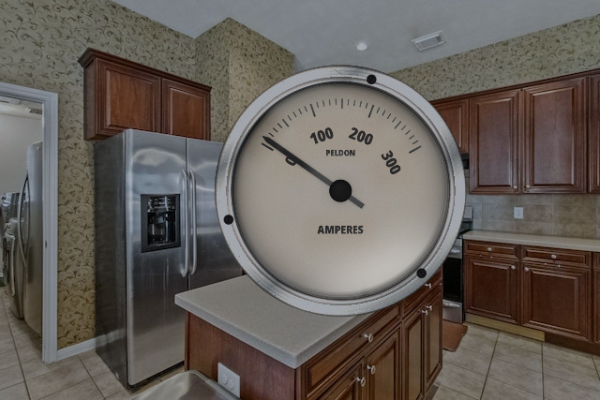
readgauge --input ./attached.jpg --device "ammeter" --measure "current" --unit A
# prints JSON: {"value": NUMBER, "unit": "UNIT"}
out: {"value": 10, "unit": "A"}
